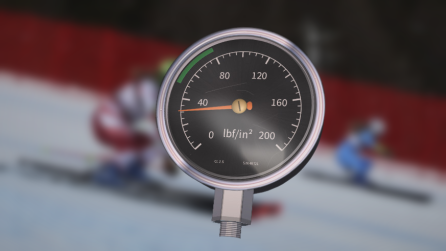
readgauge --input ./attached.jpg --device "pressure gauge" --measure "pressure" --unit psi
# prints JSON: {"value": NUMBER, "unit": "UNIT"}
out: {"value": 30, "unit": "psi"}
